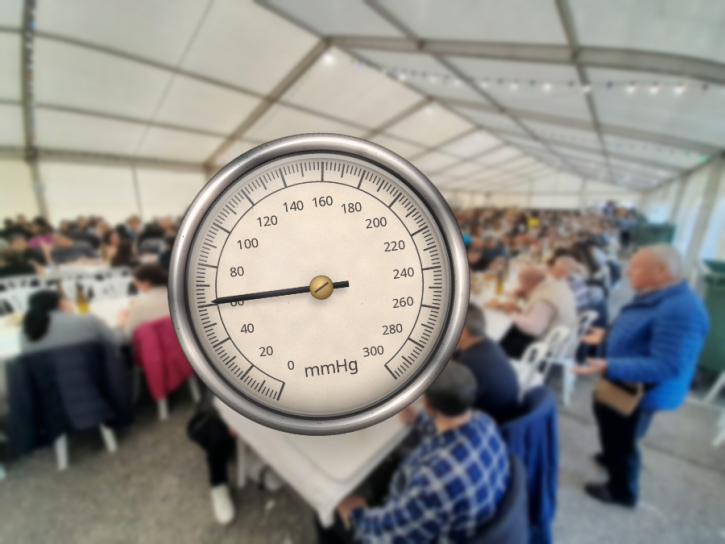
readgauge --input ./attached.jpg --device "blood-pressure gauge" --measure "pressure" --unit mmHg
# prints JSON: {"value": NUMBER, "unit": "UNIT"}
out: {"value": 62, "unit": "mmHg"}
